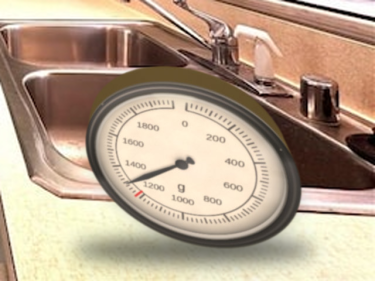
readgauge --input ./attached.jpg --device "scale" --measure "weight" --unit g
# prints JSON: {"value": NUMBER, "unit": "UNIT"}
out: {"value": 1300, "unit": "g"}
